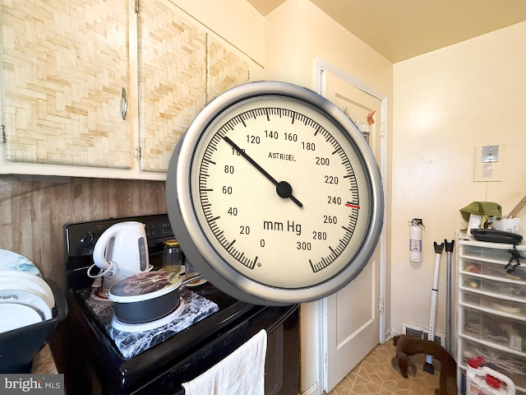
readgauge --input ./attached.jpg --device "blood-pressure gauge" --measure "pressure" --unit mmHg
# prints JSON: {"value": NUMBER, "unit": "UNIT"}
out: {"value": 100, "unit": "mmHg"}
